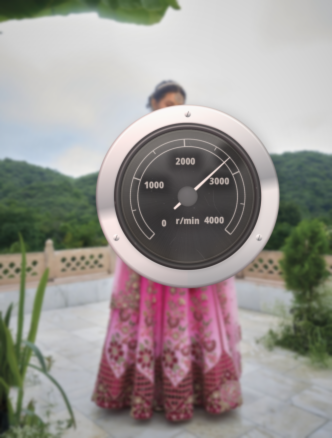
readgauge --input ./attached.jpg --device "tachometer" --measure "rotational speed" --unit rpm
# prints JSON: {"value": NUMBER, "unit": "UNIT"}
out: {"value": 2750, "unit": "rpm"}
